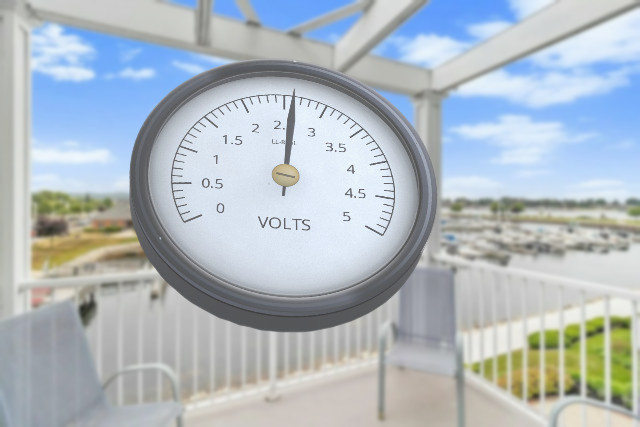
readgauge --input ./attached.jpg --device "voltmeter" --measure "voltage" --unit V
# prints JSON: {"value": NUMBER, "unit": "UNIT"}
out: {"value": 2.6, "unit": "V"}
